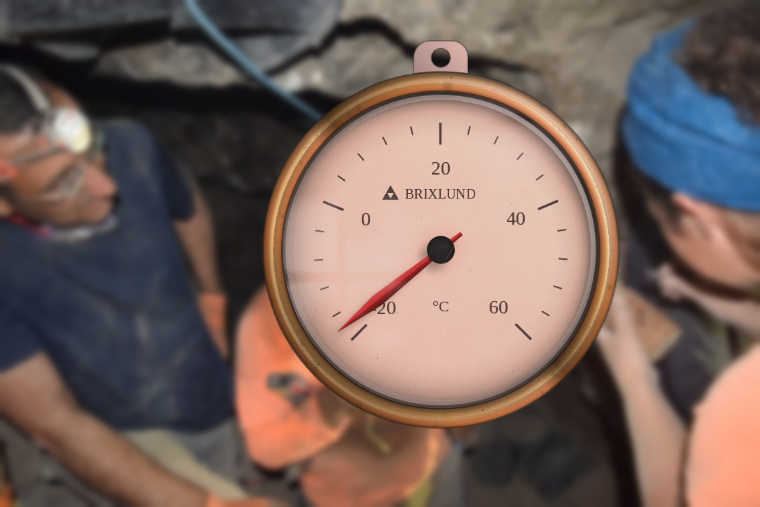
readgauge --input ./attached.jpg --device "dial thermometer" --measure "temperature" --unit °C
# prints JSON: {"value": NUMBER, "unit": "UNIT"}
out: {"value": -18, "unit": "°C"}
